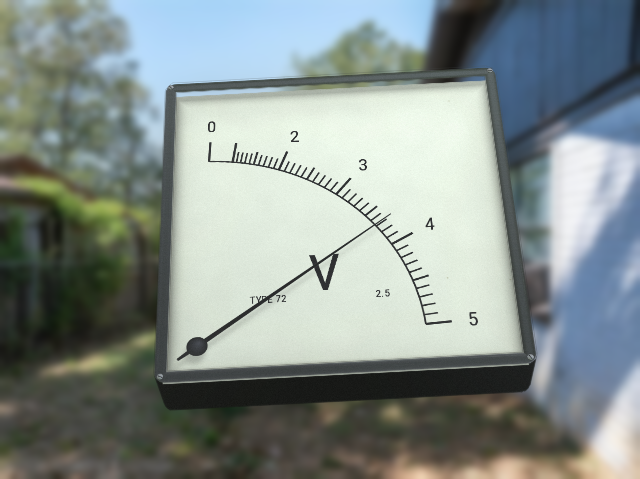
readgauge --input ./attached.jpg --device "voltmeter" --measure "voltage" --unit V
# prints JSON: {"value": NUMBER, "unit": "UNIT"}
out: {"value": 3.7, "unit": "V"}
